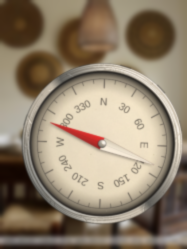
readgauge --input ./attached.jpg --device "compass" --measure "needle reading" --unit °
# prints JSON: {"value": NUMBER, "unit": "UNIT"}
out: {"value": 290, "unit": "°"}
